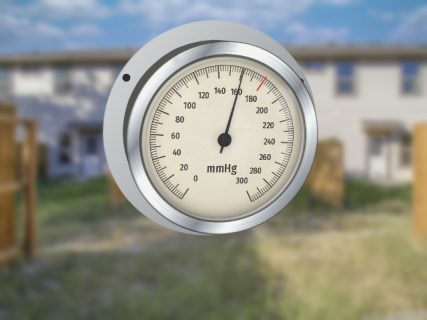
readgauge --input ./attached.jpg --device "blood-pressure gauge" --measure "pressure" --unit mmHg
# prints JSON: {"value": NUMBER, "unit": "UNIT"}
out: {"value": 160, "unit": "mmHg"}
